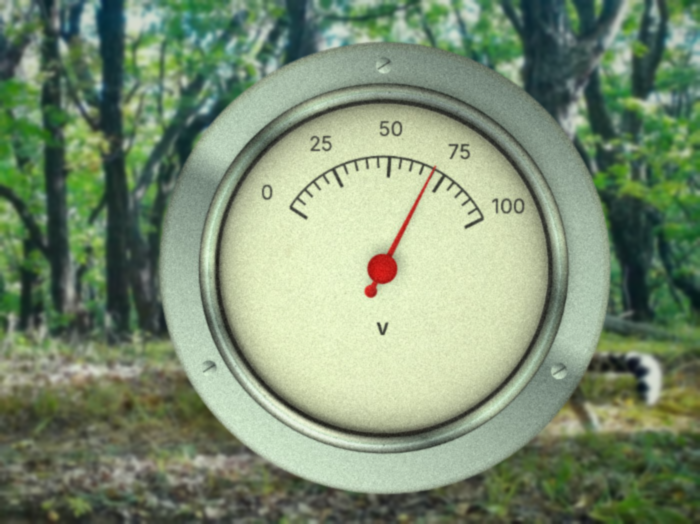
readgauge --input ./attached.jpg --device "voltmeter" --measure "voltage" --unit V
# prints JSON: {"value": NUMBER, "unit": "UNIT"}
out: {"value": 70, "unit": "V"}
